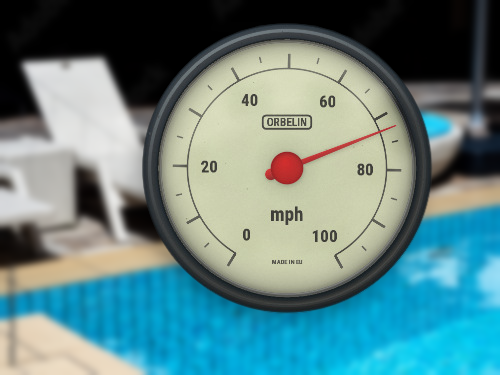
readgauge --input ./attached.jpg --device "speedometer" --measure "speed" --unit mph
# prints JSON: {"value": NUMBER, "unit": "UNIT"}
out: {"value": 72.5, "unit": "mph"}
